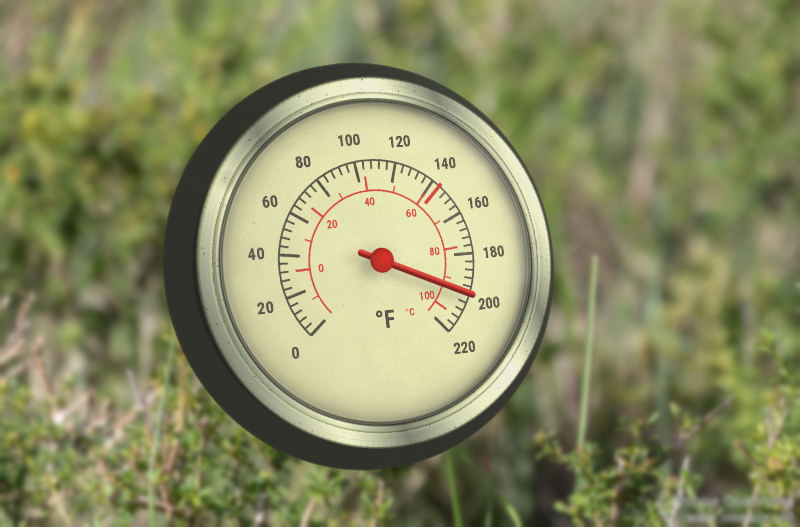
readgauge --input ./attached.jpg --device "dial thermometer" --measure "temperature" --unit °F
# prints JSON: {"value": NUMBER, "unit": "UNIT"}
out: {"value": 200, "unit": "°F"}
